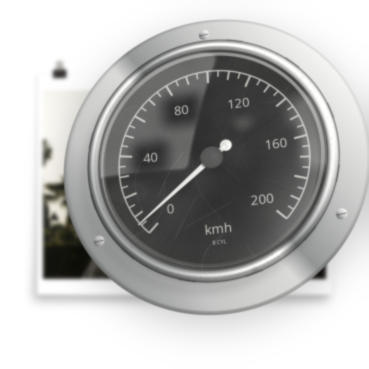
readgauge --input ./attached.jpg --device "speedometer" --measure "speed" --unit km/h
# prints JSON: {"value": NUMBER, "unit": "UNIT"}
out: {"value": 5, "unit": "km/h"}
